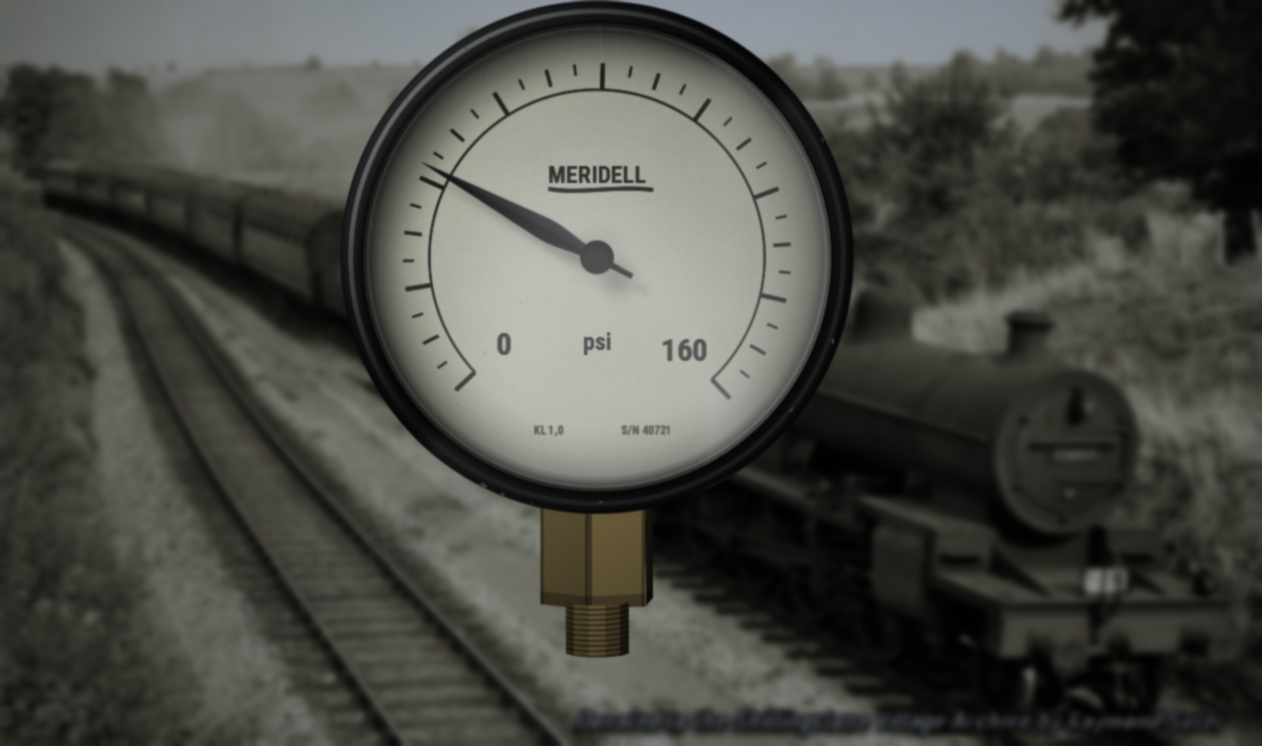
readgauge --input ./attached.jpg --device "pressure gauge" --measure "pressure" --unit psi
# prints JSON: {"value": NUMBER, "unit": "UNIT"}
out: {"value": 42.5, "unit": "psi"}
